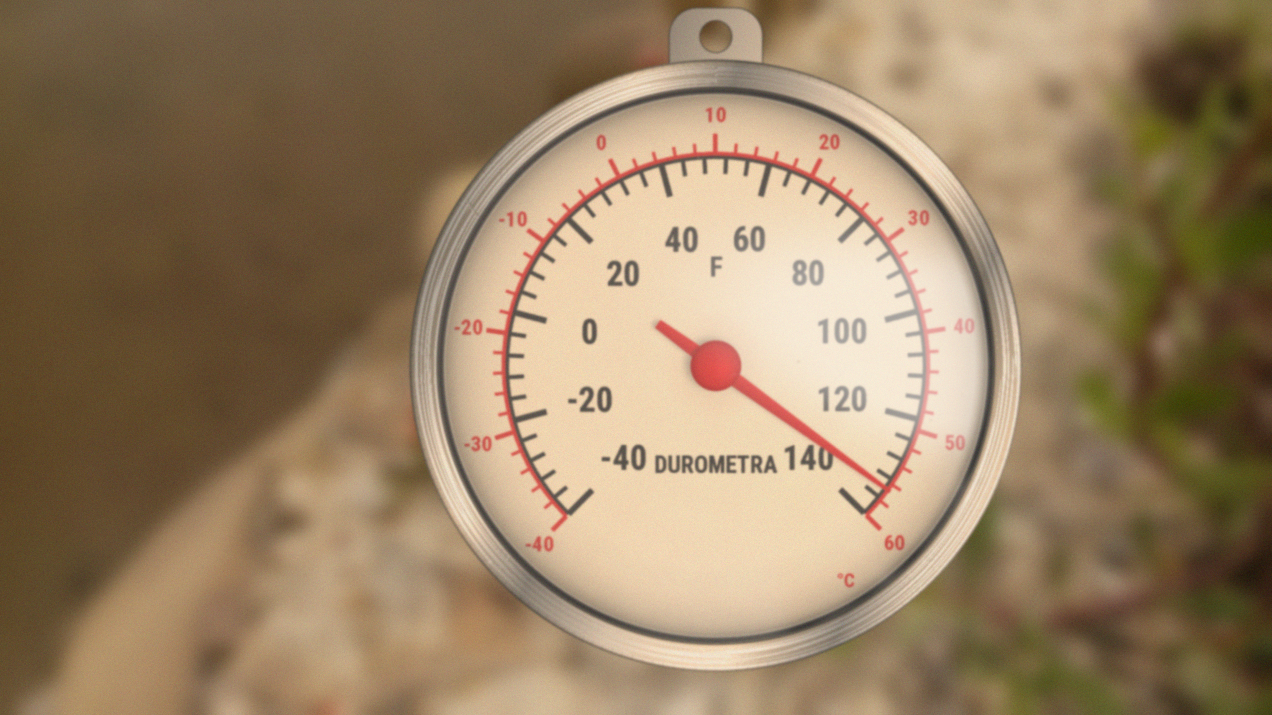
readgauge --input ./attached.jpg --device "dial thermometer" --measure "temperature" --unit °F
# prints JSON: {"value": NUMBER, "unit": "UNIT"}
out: {"value": 134, "unit": "°F"}
